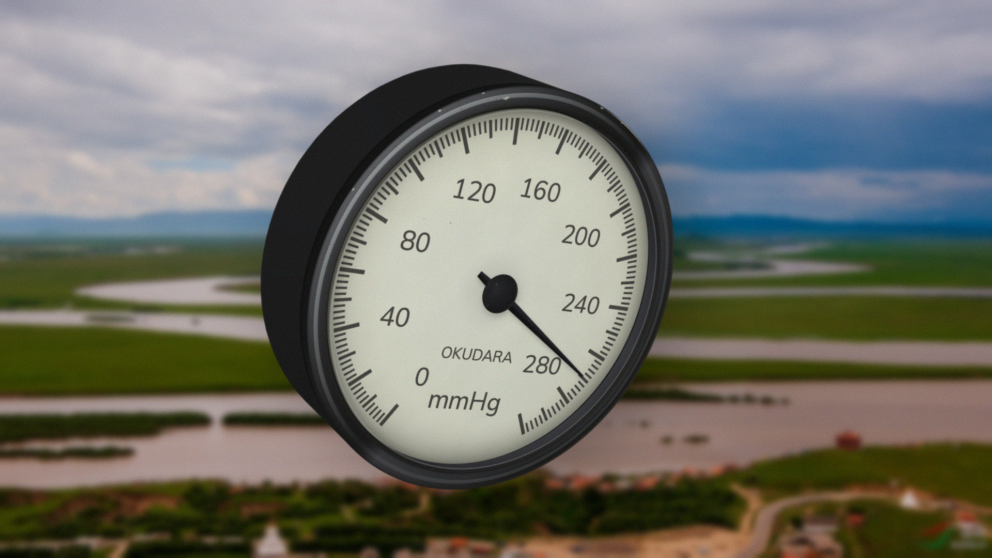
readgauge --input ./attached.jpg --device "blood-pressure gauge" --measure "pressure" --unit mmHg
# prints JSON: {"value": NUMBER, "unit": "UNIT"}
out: {"value": 270, "unit": "mmHg"}
